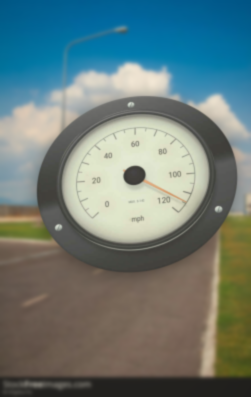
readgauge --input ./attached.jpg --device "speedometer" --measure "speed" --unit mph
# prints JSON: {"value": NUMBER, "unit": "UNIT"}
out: {"value": 115, "unit": "mph"}
